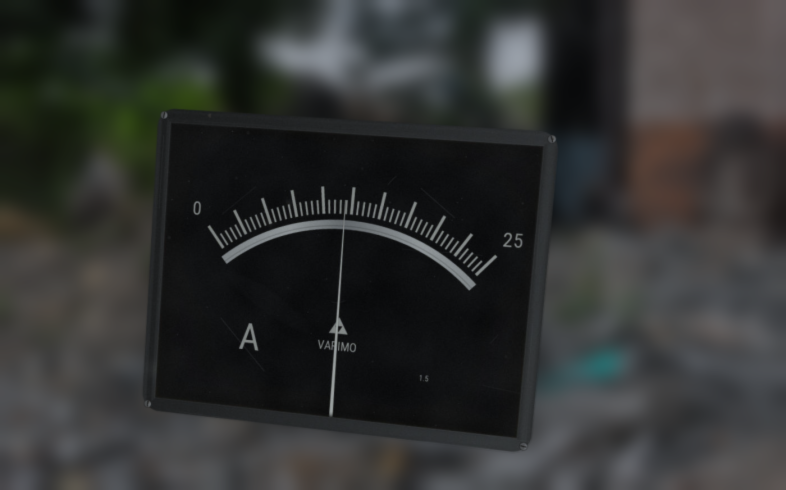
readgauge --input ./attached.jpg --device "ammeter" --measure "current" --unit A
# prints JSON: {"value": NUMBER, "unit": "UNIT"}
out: {"value": 12, "unit": "A"}
